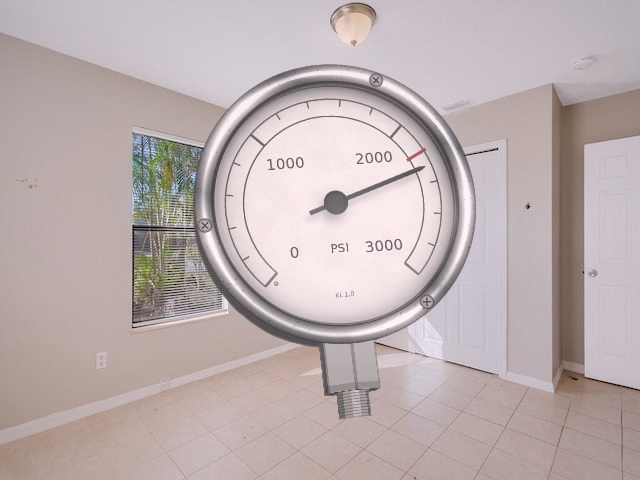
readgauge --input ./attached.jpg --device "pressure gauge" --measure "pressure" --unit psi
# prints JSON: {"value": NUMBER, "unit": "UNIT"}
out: {"value": 2300, "unit": "psi"}
